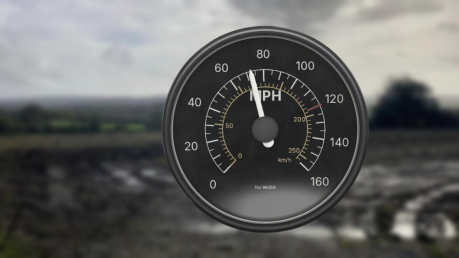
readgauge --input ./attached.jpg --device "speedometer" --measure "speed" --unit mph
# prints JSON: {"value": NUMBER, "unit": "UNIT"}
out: {"value": 72.5, "unit": "mph"}
